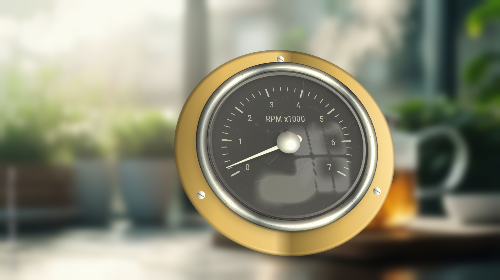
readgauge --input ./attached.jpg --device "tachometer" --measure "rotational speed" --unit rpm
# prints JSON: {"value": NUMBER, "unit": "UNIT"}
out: {"value": 200, "unit": "rpm"}
